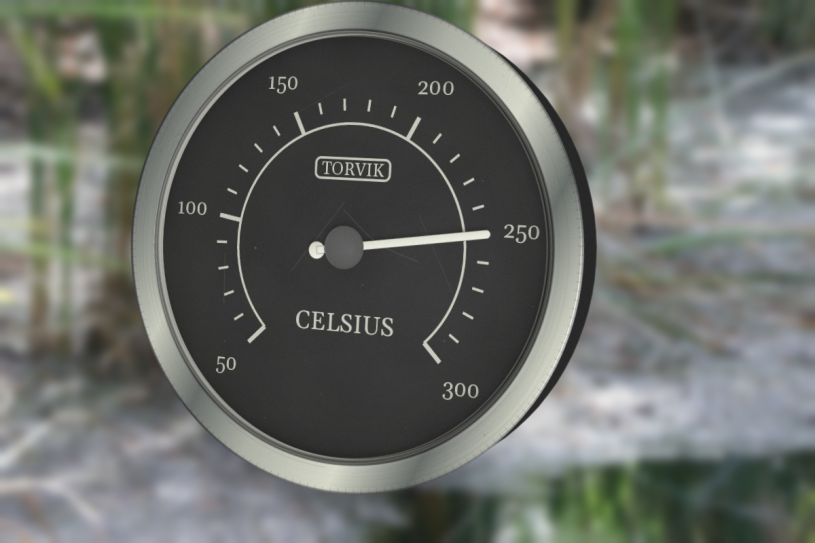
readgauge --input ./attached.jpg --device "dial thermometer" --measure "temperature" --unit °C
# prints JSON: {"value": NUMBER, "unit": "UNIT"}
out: {"value": 250, "unit": "°C"}
